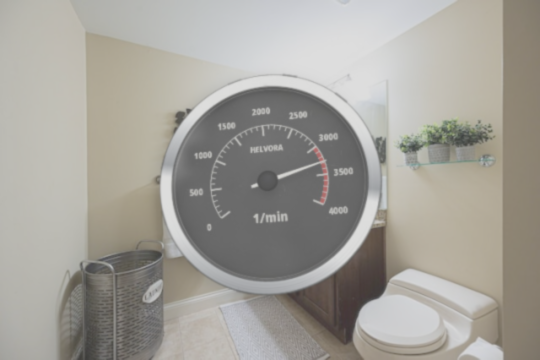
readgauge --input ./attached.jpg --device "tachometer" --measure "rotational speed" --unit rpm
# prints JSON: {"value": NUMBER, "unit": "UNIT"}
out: {"value": 3300, "unit": "rpm"}
